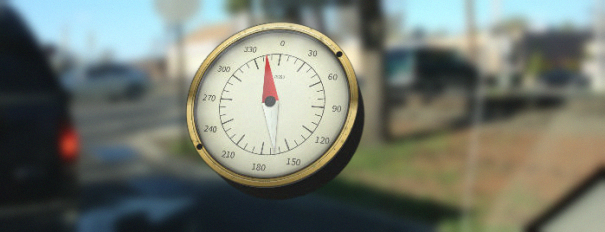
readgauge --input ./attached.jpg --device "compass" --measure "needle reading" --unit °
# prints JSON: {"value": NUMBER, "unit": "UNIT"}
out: {"value": 345, "unit": "°"}
